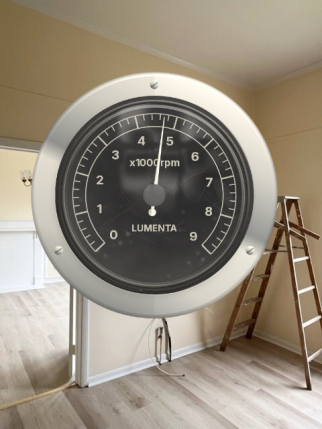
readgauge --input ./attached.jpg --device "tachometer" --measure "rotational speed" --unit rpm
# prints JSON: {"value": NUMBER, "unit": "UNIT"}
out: {"value": 4700, "unit": "rpm"}
